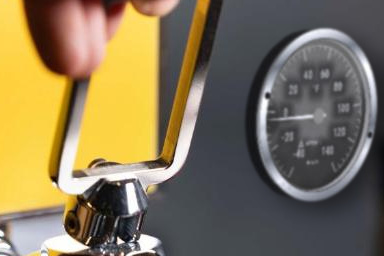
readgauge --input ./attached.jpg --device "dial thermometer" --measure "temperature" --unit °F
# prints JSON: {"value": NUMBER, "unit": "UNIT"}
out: {"value": -4, "unit": "°F"}
